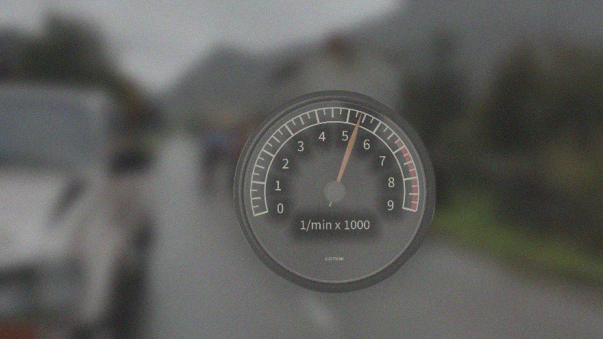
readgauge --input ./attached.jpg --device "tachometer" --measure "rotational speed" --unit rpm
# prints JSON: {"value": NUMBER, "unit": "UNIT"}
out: {"value": 5375, "unit": "rpm"}
